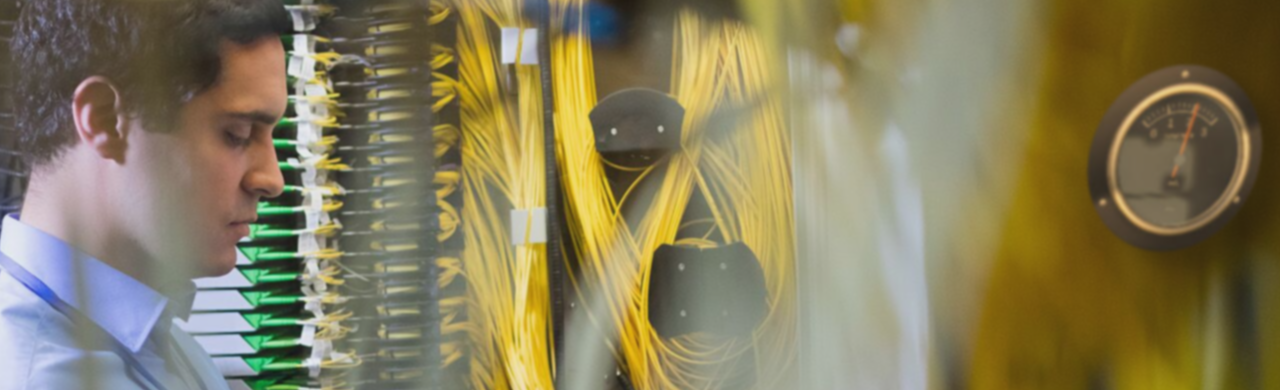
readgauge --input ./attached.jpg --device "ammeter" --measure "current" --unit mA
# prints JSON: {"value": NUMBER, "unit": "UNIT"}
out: {"value": 2, "unit": "mA"}
